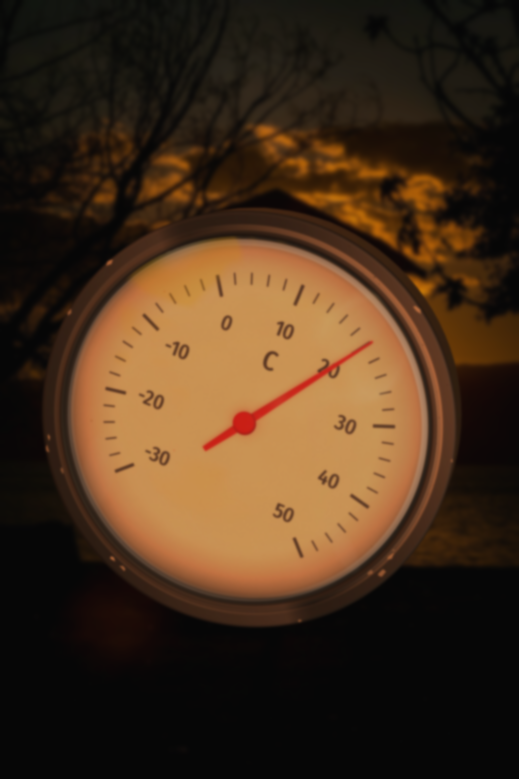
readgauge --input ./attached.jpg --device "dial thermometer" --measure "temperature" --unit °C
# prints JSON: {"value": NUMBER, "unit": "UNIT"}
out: {"value": 20, "unit": "°C"}
